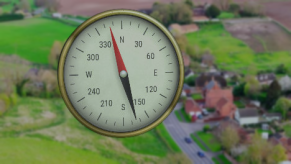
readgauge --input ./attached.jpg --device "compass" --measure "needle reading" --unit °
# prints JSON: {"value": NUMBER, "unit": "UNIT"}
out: {"value": 345, "unit": "°"}
